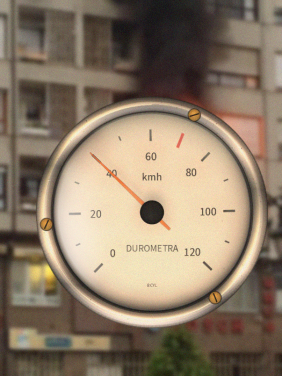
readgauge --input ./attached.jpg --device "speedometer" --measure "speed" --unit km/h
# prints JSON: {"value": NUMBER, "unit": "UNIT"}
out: {"value": 40, "unit": "km/h"}
